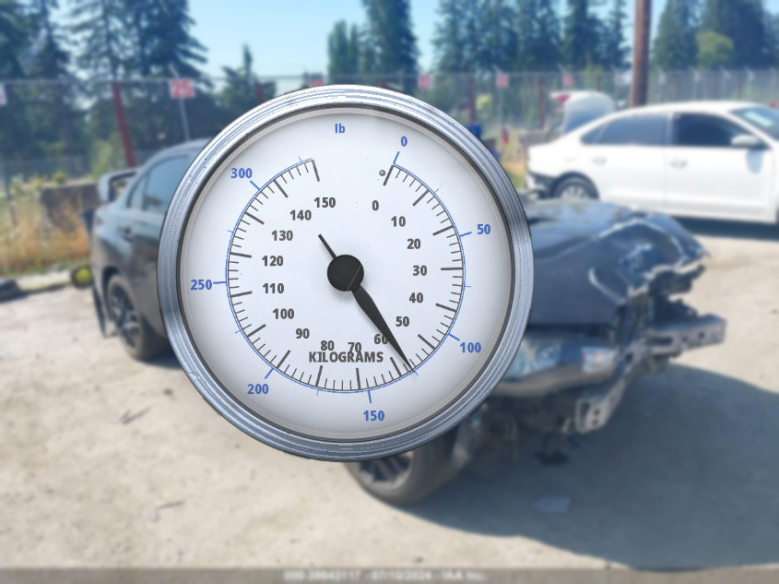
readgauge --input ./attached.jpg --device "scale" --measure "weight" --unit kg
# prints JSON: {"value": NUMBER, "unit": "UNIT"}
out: {"value": 57, "unit": "kg"}
